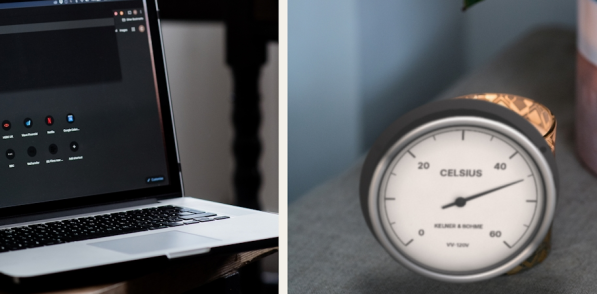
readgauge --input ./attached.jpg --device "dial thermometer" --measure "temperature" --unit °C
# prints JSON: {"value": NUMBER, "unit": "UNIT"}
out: {"value": 45, "unit": "°C"}
